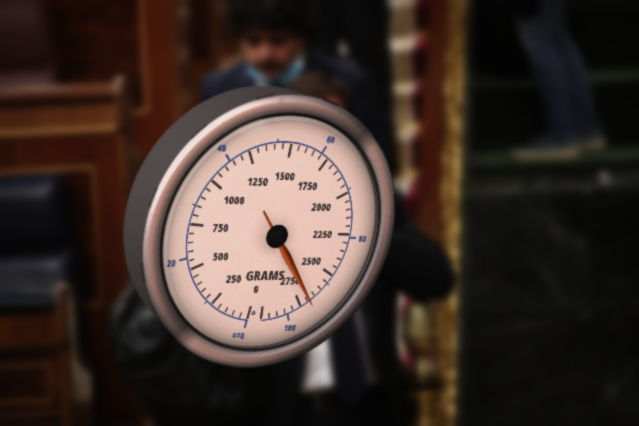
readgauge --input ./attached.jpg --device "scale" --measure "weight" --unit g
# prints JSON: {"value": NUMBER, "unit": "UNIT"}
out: {"value": 2700, "unit": "g"}
